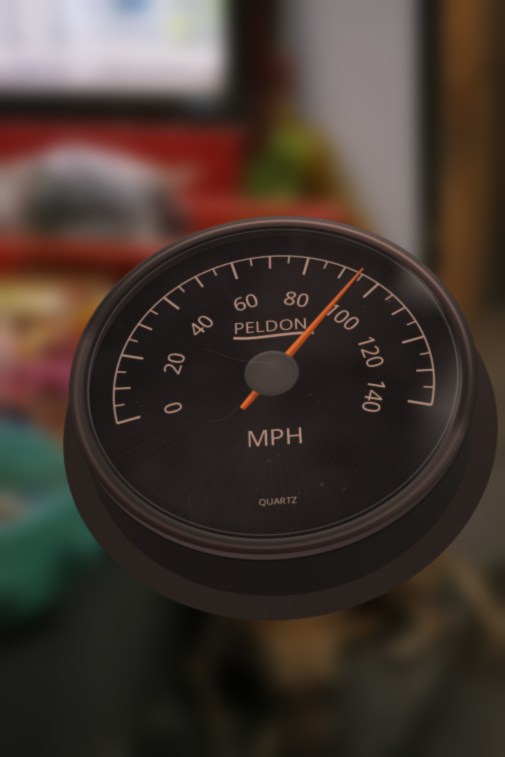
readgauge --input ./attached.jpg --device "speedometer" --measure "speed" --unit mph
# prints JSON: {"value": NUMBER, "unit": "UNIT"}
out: {"value": 95, "unit": "mph"}
